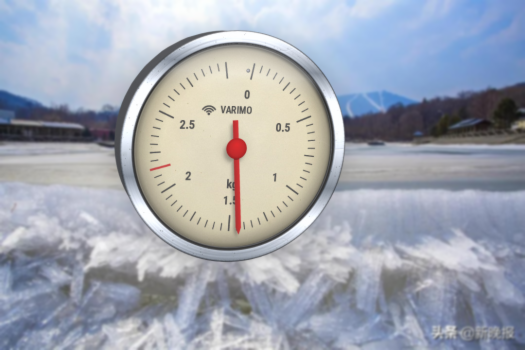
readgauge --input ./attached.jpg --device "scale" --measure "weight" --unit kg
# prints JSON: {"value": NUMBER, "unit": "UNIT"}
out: {"value": 1.45, "unit": "kg"}
